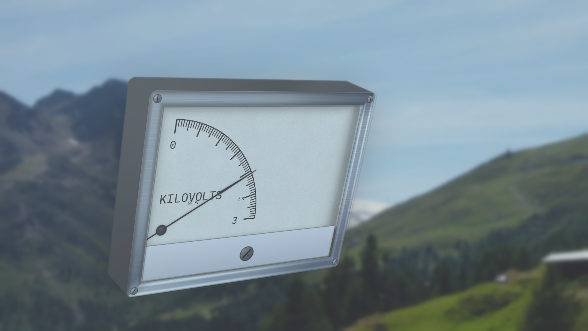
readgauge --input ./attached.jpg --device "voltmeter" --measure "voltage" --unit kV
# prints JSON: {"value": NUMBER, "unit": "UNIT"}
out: {"value": 2, "unit": "kV"}
